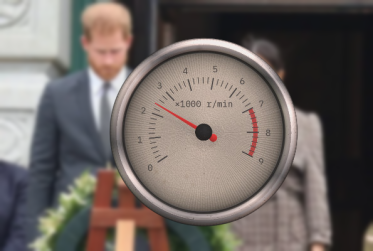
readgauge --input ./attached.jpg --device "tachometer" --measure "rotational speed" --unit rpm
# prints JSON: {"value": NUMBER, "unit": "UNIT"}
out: {"value": 2400, "unit": "rpm"}
